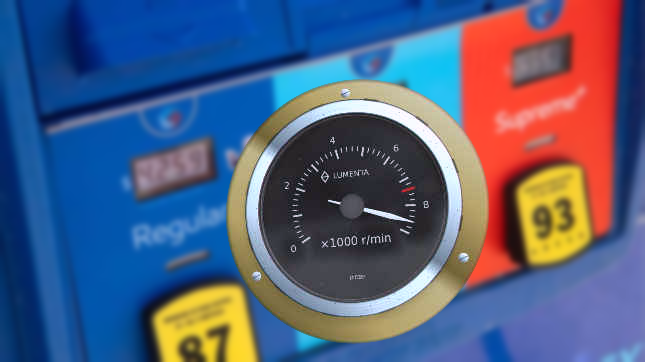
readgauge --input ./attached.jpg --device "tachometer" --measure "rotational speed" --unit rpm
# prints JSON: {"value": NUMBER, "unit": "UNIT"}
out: {"value": 8600, "unit": "rpm"}
